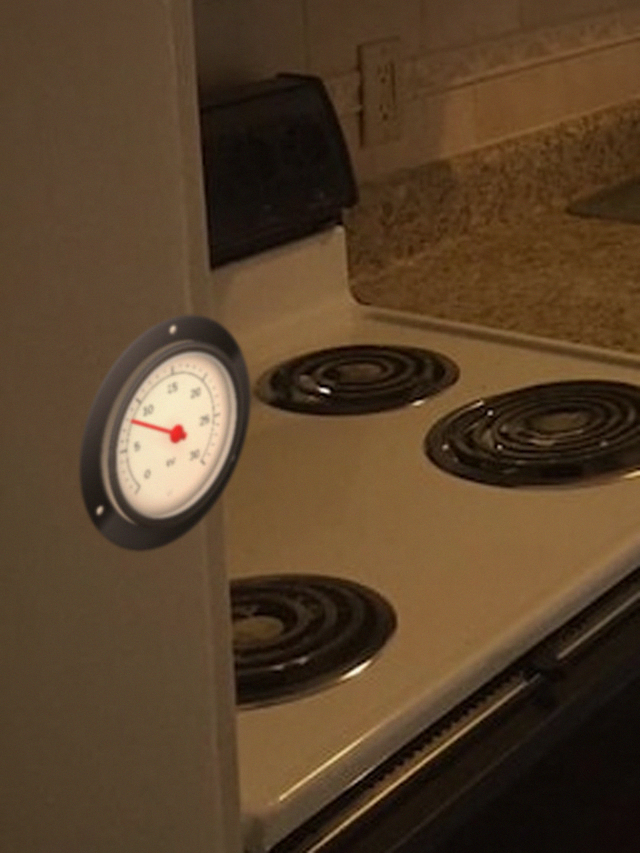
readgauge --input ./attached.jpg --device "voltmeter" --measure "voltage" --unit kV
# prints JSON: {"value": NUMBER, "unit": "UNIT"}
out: {"value": 8, "unit": "kV"}
